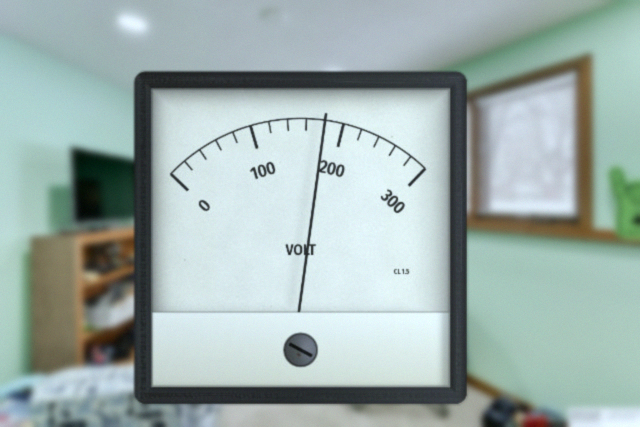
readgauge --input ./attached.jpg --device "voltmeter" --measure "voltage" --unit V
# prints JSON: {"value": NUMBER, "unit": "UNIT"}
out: {"value": 180, "unit": "V"}
